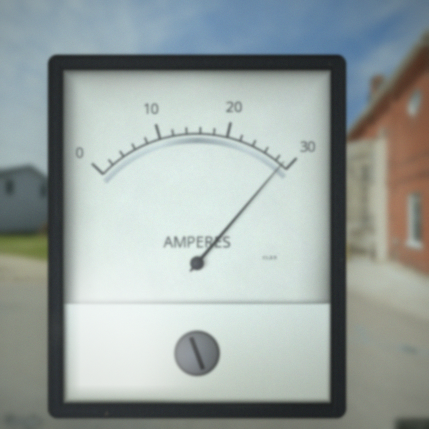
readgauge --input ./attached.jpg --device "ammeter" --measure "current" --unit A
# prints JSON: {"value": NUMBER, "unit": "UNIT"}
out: {"value": 29, "unit": "A"}
